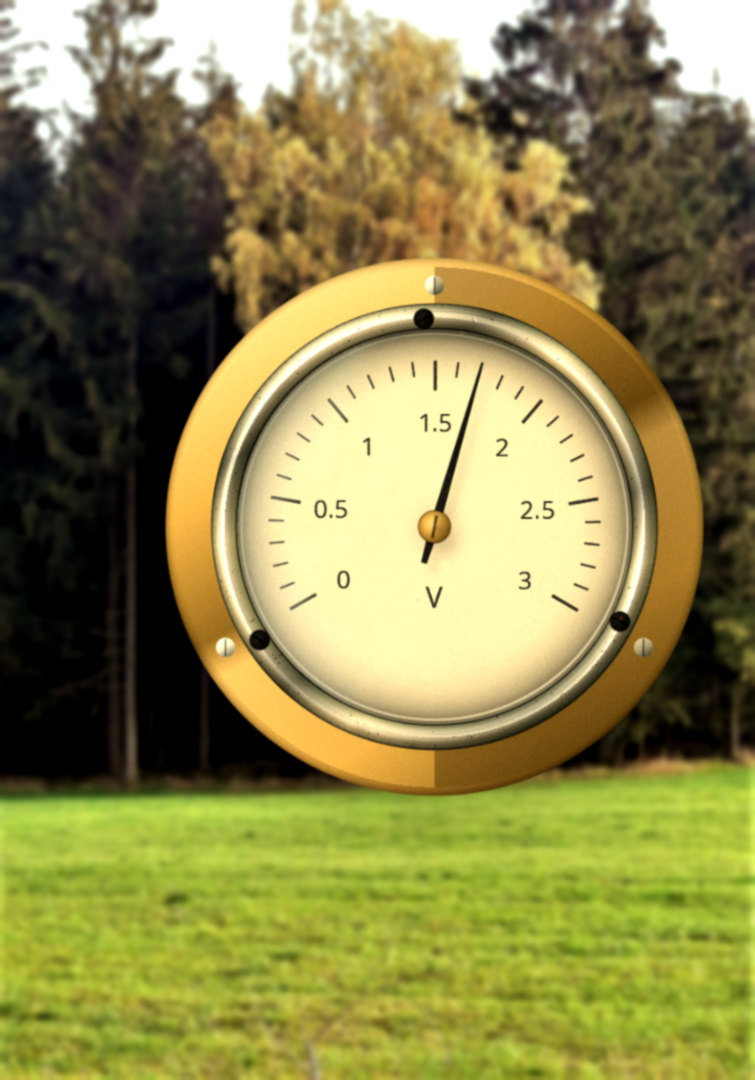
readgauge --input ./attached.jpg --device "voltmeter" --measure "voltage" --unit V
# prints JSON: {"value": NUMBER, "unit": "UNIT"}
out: {"value": 1.7, "unit": "V"}
